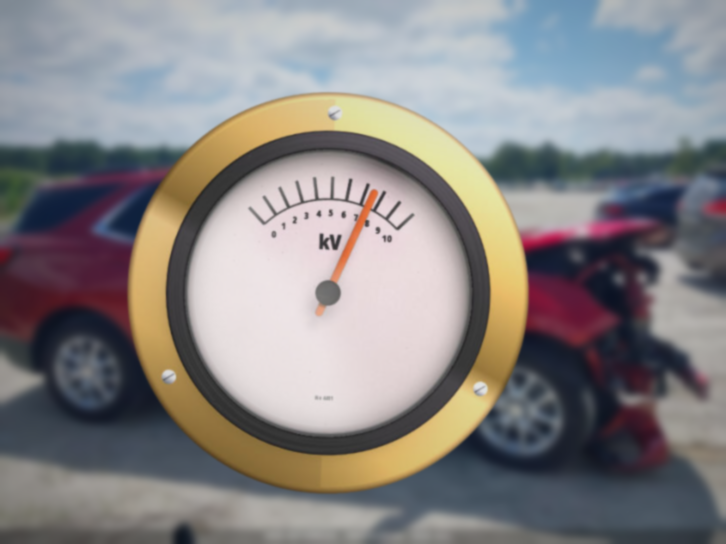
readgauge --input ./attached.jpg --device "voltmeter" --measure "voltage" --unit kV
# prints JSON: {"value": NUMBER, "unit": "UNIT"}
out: {"value": 7.5, "unit": "kV"}
